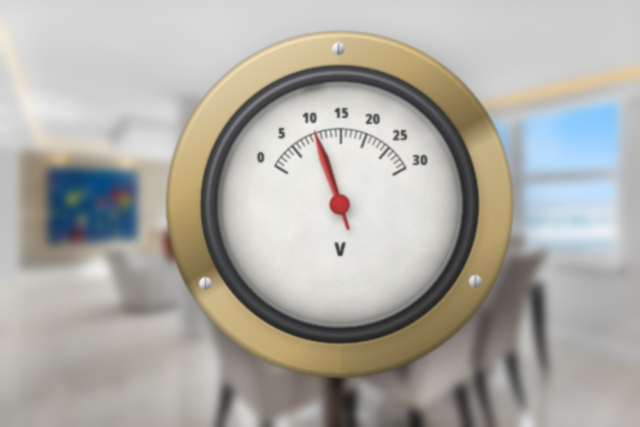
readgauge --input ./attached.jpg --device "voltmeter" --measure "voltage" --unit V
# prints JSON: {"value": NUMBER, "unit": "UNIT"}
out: {"value": 10, "unit": "V"}
